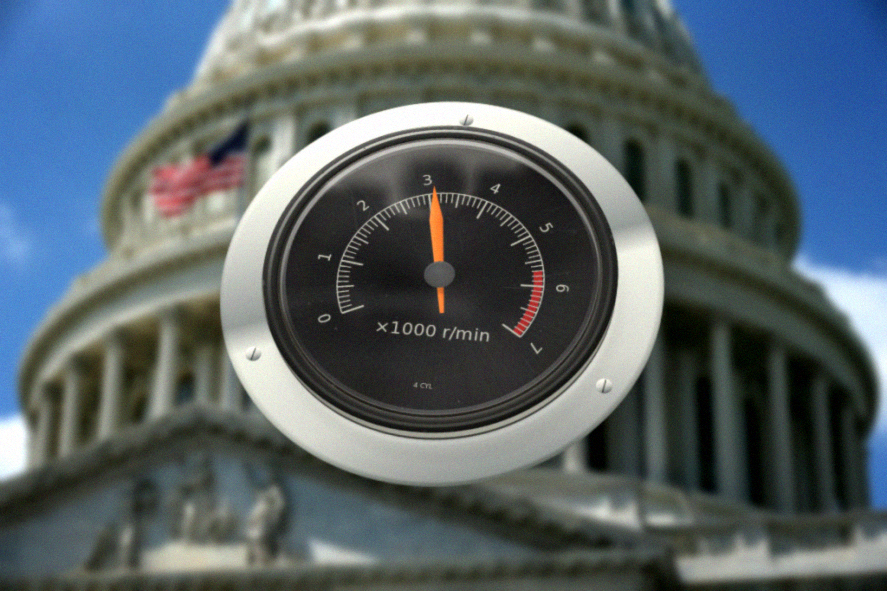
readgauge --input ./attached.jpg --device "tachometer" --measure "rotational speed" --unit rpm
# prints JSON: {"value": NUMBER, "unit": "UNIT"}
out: {"value": 3100, "unit": "rpm"}
